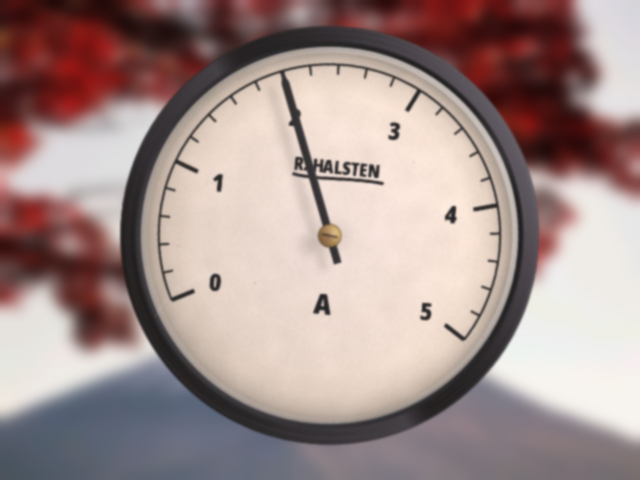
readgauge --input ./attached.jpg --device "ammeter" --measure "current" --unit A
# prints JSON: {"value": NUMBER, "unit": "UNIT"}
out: {"value": 2, "unit": "A"}
